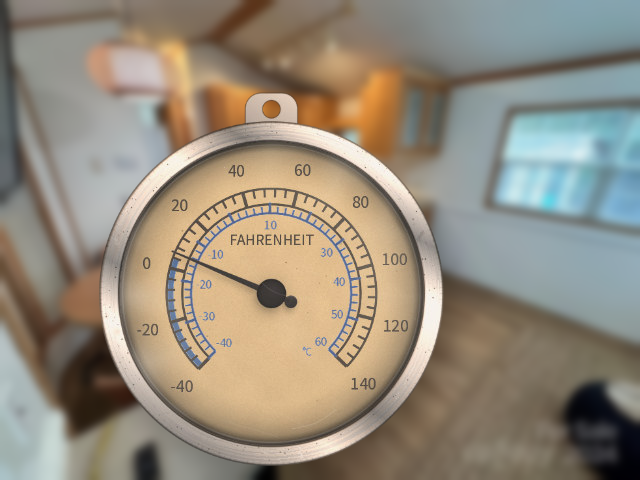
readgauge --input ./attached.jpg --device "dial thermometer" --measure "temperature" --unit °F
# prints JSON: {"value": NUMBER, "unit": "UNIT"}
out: {"value": 6, "unit": "°F"}
